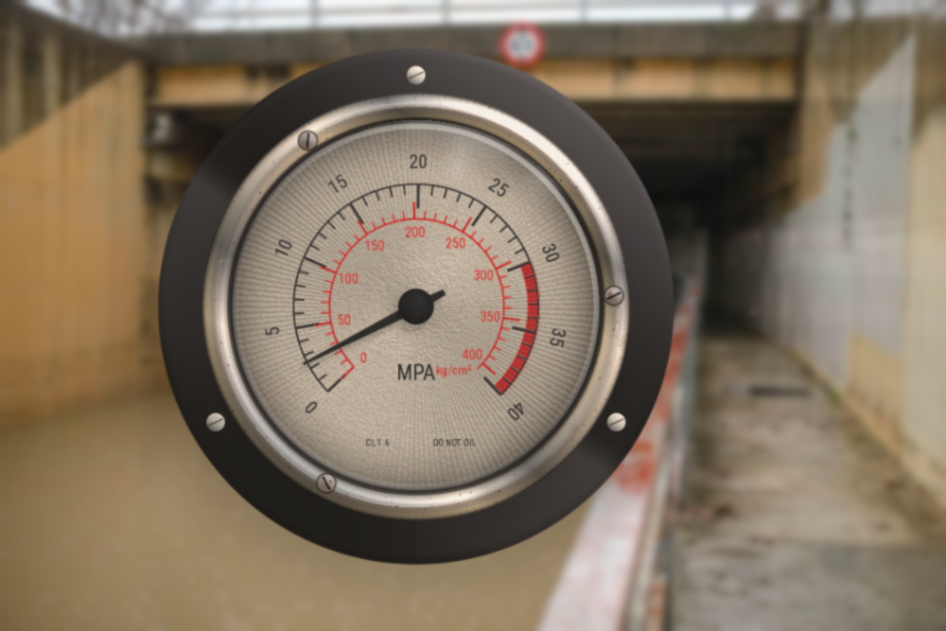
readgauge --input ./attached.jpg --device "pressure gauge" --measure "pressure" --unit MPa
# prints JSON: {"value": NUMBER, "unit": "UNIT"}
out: {"value": 2.5, "unit": "MPa"}
